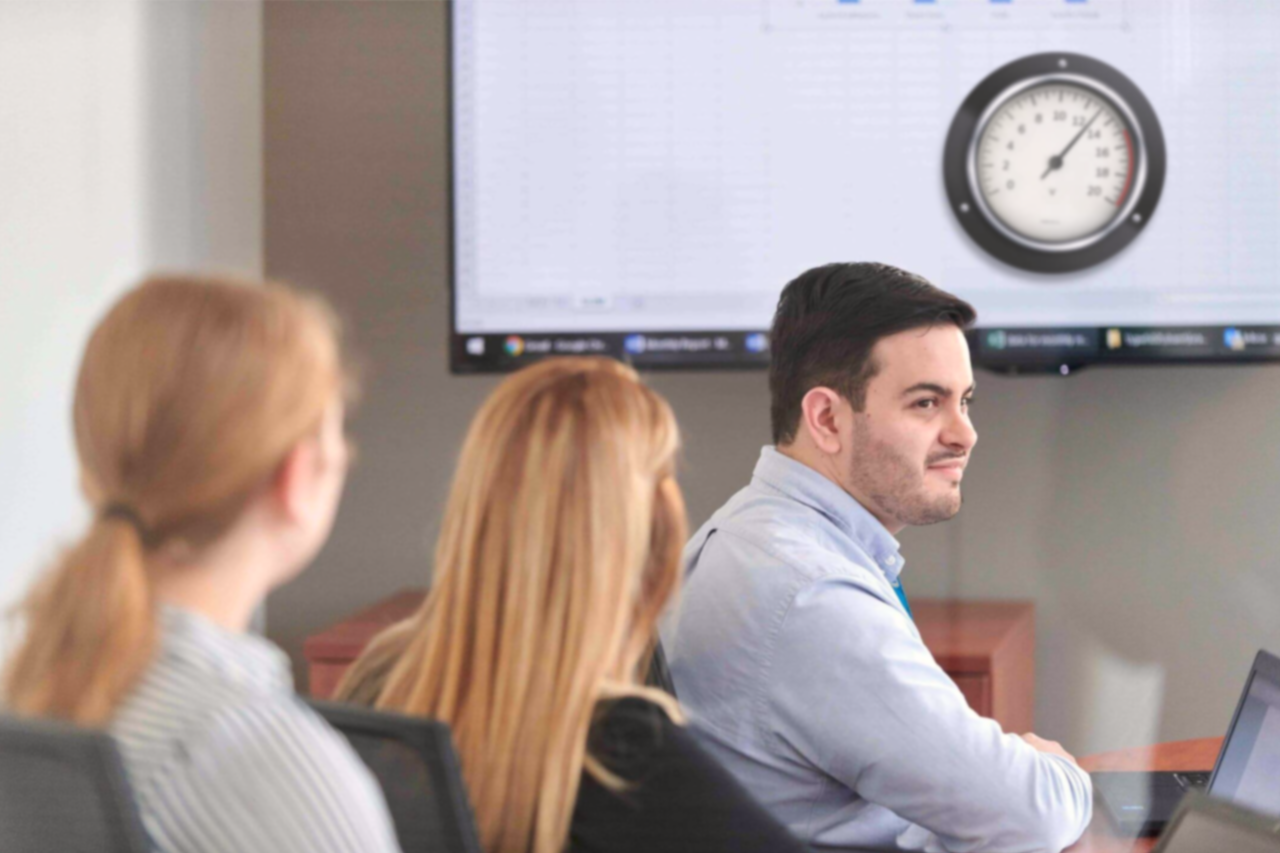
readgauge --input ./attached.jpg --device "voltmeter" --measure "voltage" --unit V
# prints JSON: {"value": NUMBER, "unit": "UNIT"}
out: {"value": 13, "unit": "V"}
